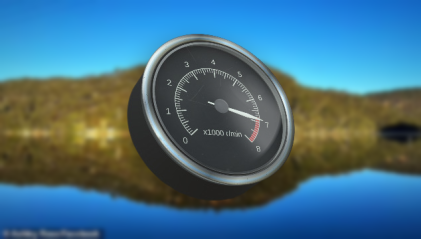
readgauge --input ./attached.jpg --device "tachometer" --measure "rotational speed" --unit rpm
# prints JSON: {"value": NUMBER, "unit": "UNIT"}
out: {"value": 7000, "unit": "rpm"}
